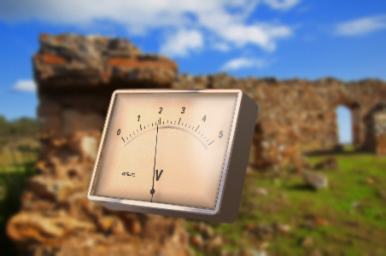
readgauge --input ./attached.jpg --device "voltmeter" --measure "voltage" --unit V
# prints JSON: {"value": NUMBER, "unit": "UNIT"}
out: {"value": 2, "unit": "V"}
